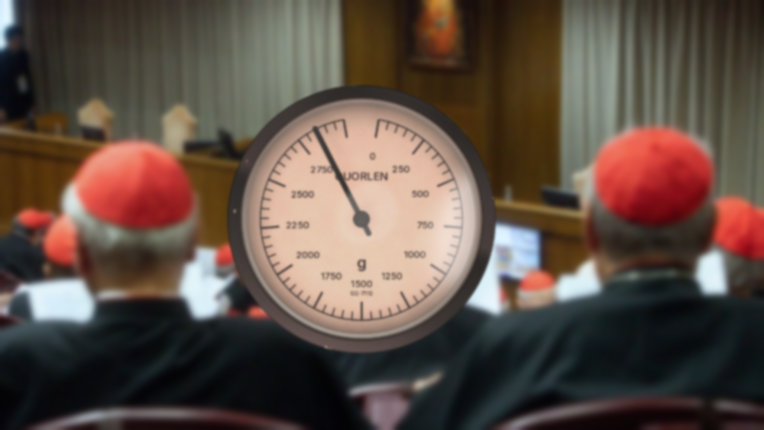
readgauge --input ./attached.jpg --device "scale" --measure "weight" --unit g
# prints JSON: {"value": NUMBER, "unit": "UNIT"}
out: {"value": 2850, "unit": "g"}
